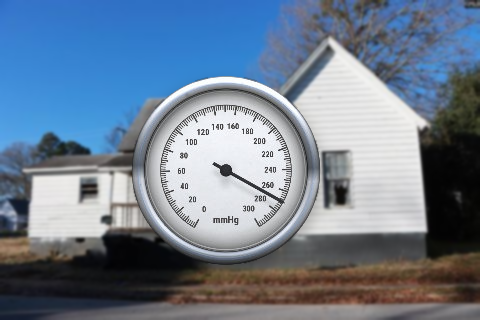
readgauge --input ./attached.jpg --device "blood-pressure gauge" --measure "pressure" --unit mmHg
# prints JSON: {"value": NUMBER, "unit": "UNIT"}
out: {"value": 270, "unit": "mmHg"}
